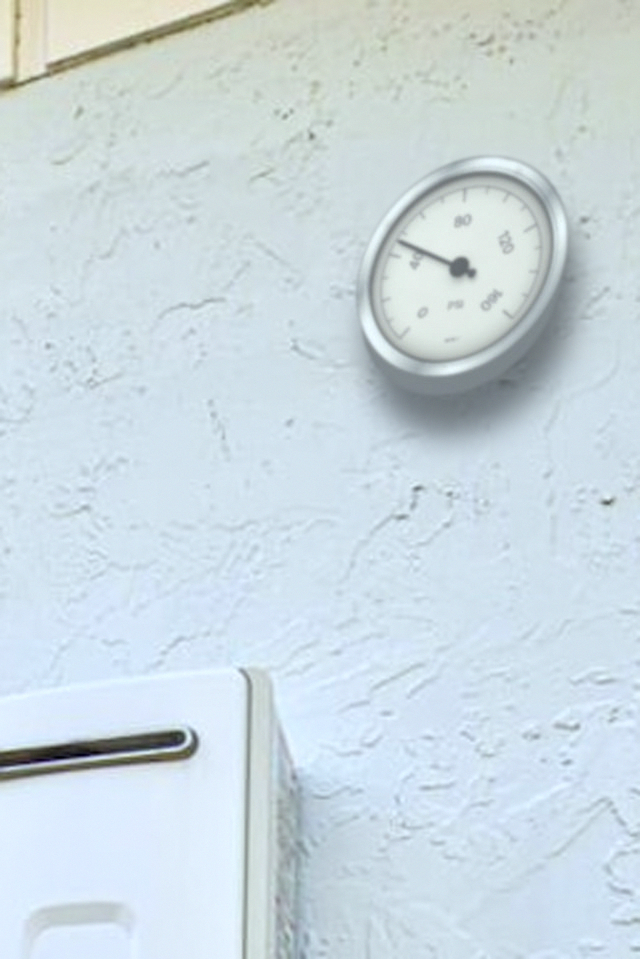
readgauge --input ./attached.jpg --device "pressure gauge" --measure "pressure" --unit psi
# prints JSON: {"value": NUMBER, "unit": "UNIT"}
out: {"value": 45, "unit": "psi"}
